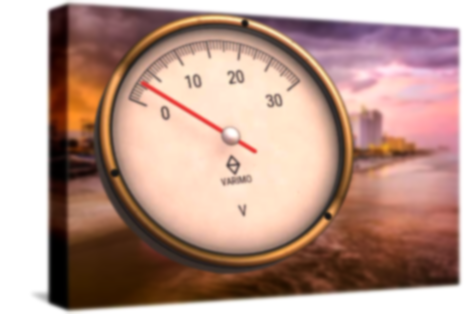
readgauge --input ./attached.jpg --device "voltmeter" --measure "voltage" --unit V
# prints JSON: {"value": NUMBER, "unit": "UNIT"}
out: {"value": 2.5, "unit": "V"}
